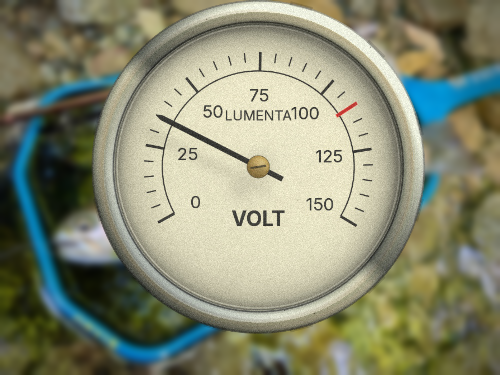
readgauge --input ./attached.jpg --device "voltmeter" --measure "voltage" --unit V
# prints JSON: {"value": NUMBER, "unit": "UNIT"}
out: {"value": 35, "unit": "V"}
